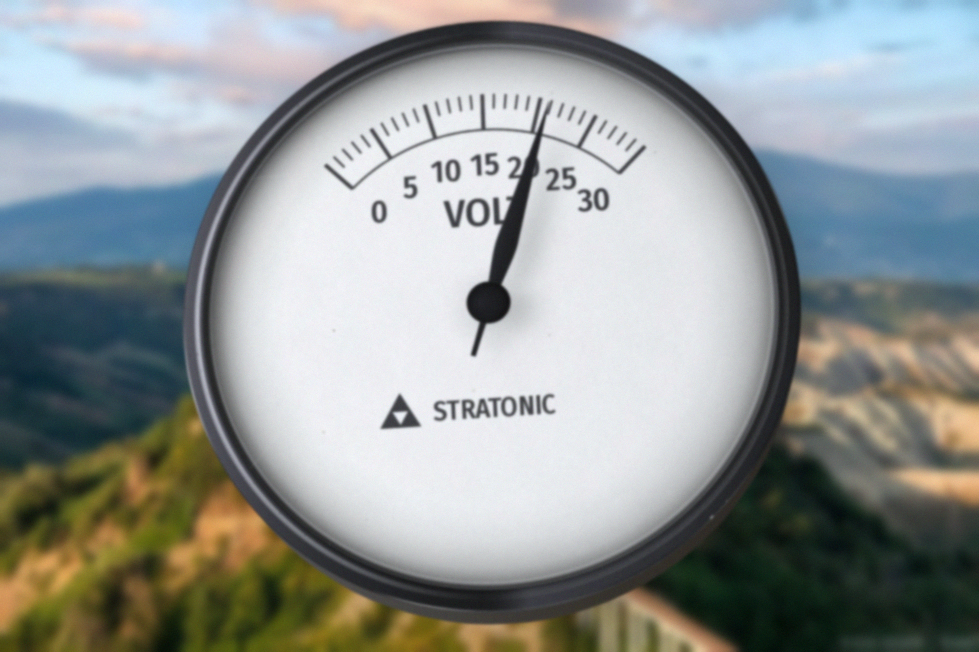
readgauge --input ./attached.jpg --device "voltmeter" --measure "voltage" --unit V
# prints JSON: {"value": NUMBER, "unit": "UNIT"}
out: {"value": 21, "unit": "V"}
